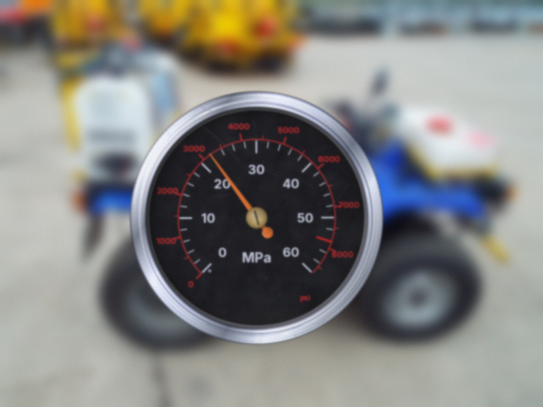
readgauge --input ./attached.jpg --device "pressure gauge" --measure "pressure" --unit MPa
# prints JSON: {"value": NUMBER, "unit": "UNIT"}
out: {"value": 22, "unit": "MPa"}
